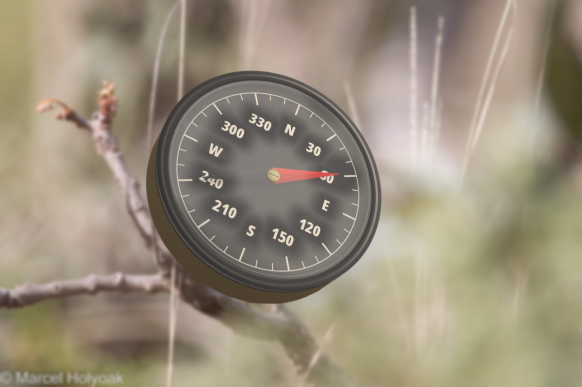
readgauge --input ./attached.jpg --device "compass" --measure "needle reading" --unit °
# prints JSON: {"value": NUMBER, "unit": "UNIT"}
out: {"value": 60, "unit": "°"}
